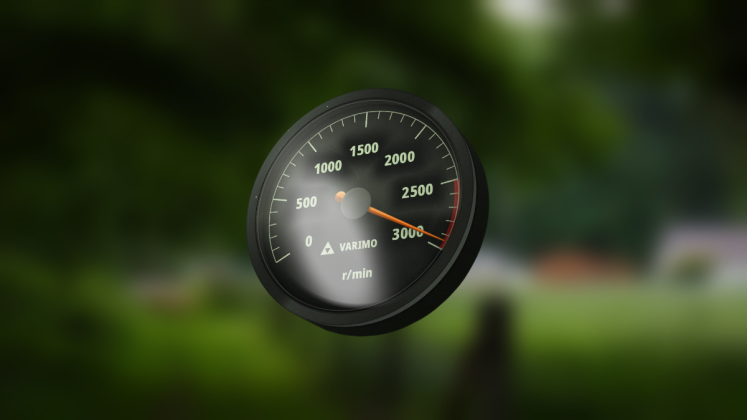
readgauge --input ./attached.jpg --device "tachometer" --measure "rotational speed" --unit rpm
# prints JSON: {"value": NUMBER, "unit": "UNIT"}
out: {"value": 2950, "unit": "rpm"}
